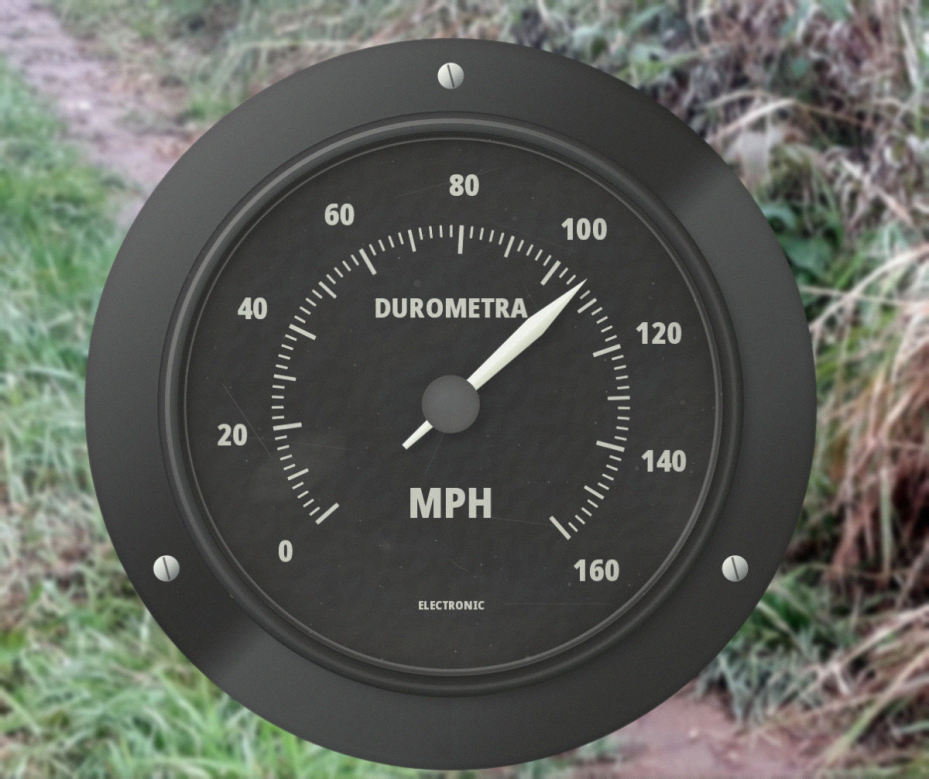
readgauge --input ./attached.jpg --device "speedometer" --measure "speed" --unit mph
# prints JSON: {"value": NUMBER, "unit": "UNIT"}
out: {"value": 106, "unit": "mph"}
